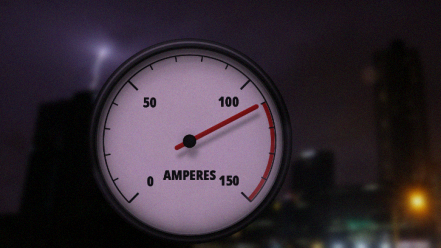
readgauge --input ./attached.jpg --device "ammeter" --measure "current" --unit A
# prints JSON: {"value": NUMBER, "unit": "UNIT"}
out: {"value": 110, "unit": "A"}
